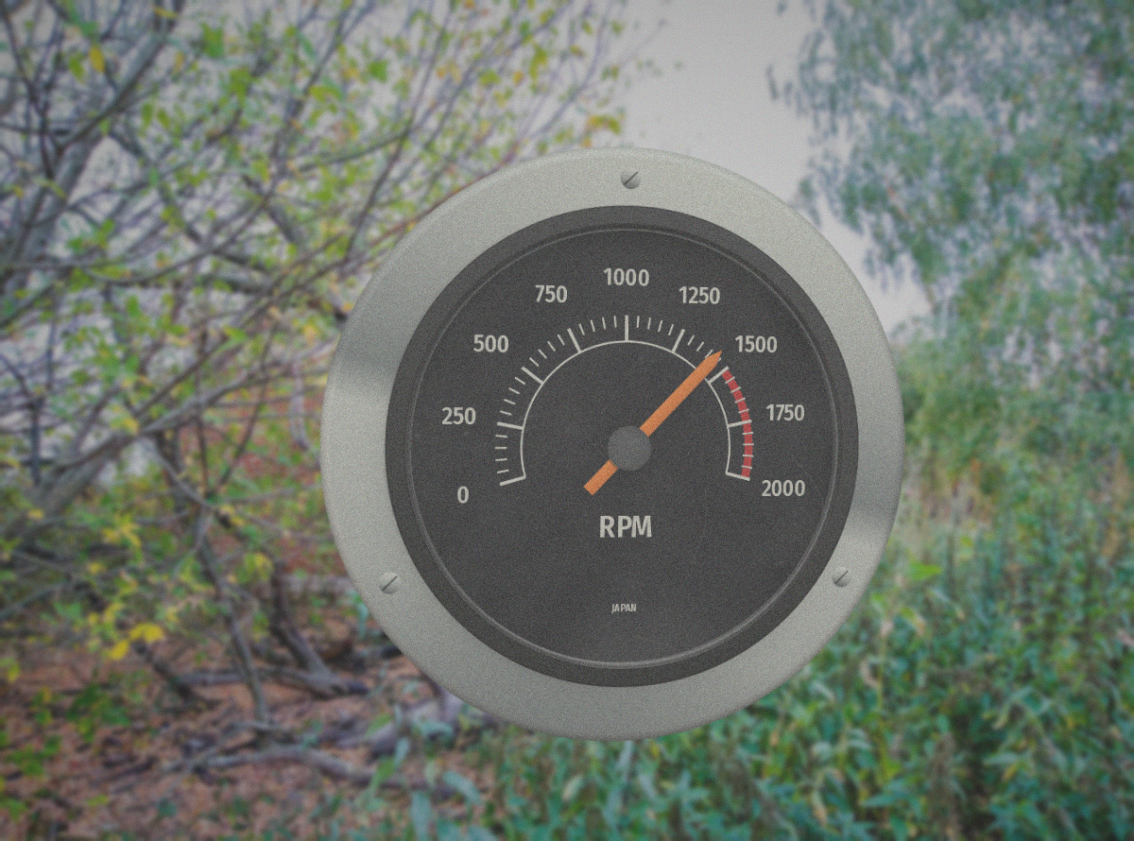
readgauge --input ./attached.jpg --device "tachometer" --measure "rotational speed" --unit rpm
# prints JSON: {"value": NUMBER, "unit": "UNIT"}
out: {"value": 1425, "unit": "rpm"}
